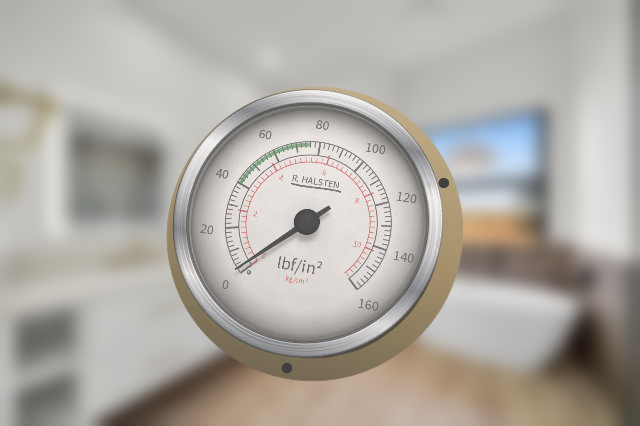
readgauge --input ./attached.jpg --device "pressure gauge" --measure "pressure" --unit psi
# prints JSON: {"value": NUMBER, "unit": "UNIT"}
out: {"value": 2, "unit": "psi"}
